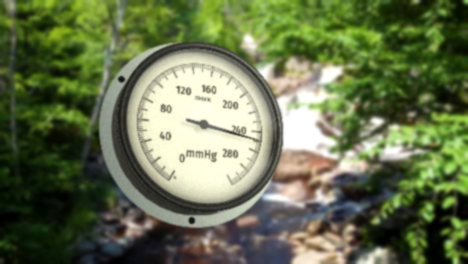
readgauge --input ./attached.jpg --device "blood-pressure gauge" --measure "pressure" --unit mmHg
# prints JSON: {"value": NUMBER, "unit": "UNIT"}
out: {"value": 250, "unit": "mmHg"}
